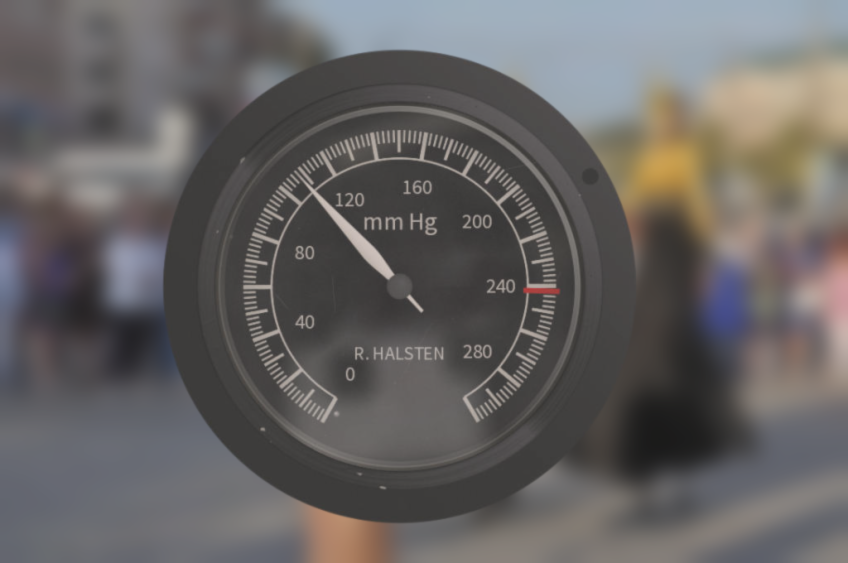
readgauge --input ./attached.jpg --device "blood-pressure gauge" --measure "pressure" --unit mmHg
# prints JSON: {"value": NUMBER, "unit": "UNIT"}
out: {"value": 108, "unit": "mmHg"}
